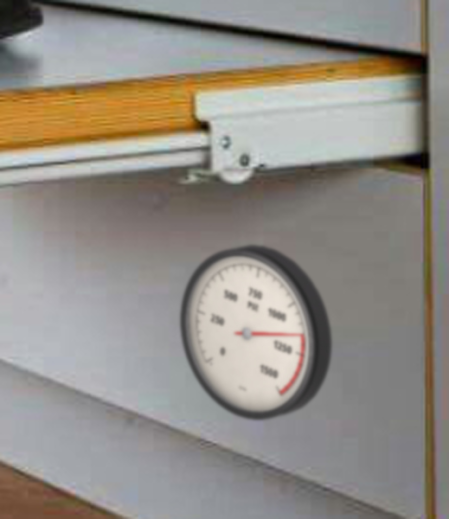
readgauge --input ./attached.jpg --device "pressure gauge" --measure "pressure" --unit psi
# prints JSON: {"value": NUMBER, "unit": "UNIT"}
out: {"value": 1150, "unit": "psi"}
